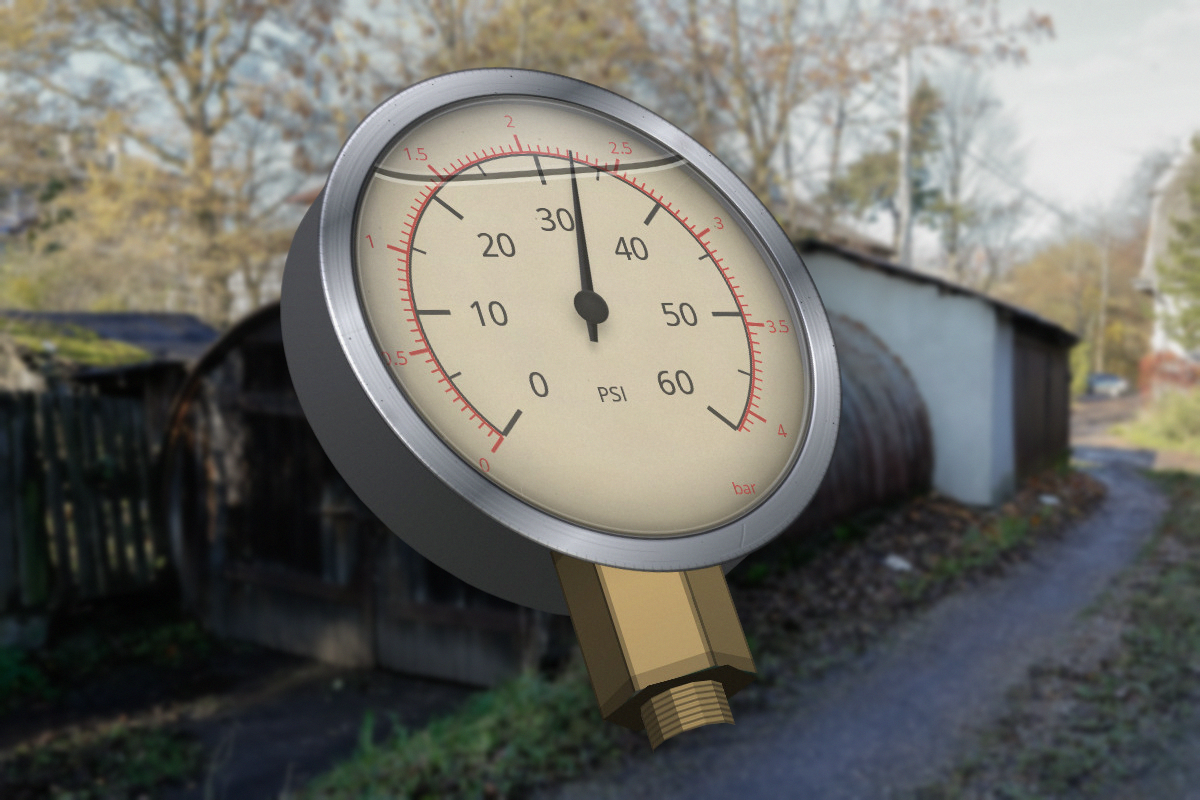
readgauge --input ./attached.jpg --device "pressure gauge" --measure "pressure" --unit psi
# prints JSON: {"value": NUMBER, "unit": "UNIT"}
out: {"value": 32.5, "unit": "psi"}
